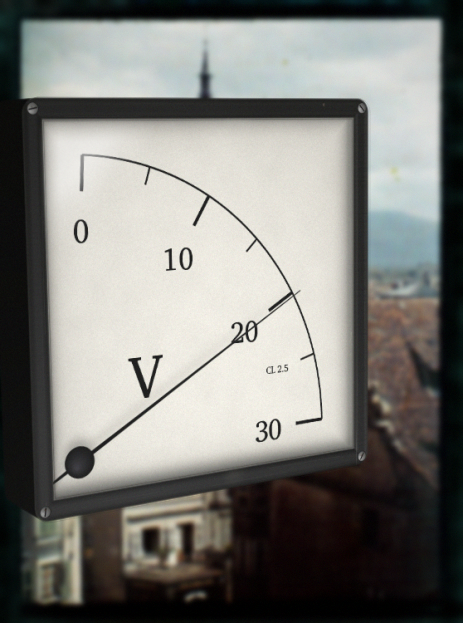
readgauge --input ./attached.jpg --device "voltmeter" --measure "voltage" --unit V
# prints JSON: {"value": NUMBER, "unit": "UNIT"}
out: {"value": 20, "unit": "V"}
